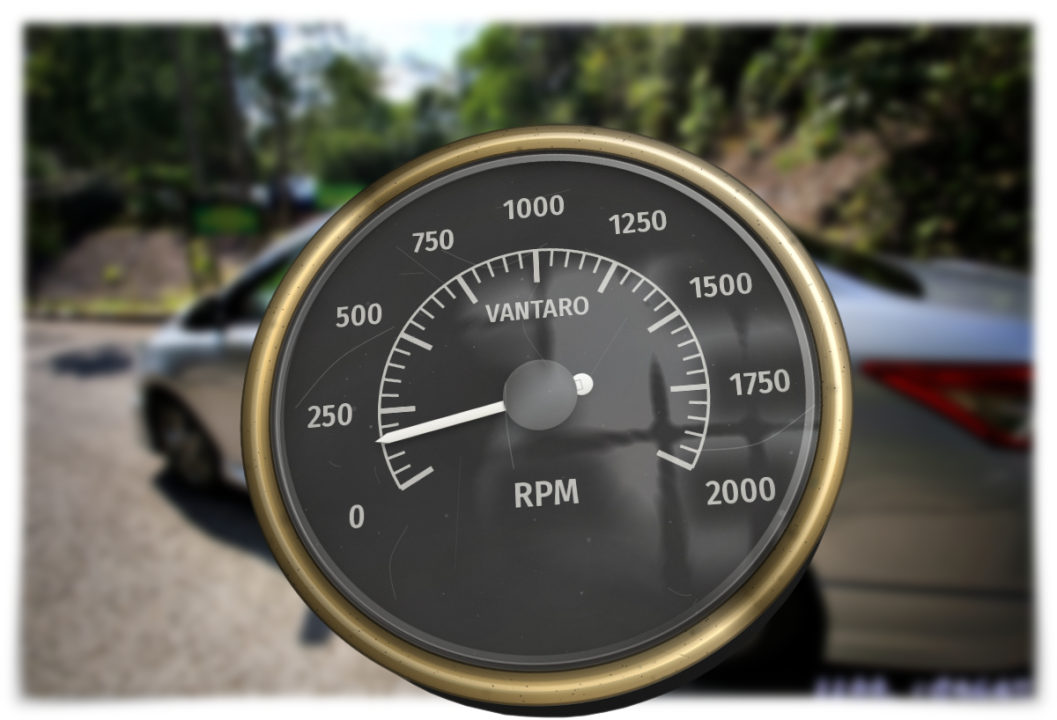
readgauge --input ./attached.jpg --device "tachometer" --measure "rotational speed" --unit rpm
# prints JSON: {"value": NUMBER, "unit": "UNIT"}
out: {"value": 150, "unit": "rpm"}
